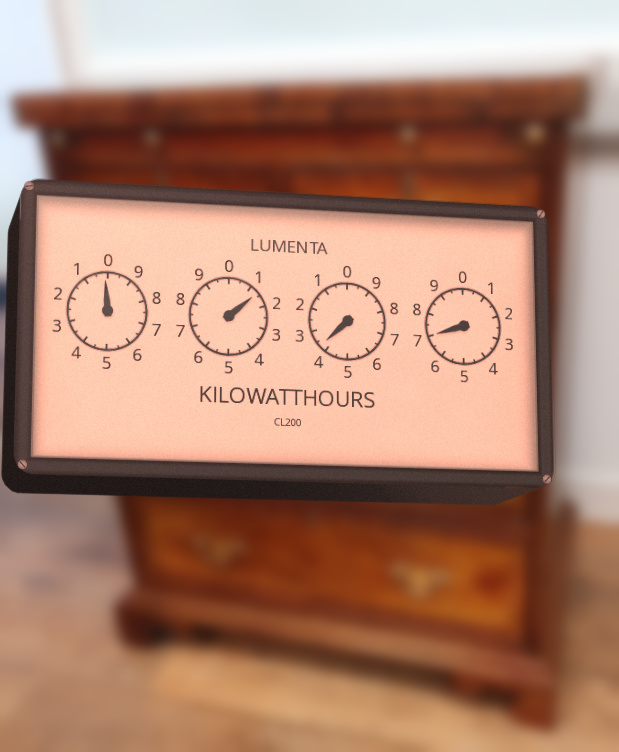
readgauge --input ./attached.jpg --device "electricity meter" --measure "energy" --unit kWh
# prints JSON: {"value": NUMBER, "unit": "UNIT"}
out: {"value": 137, "unit": "kWh"}
